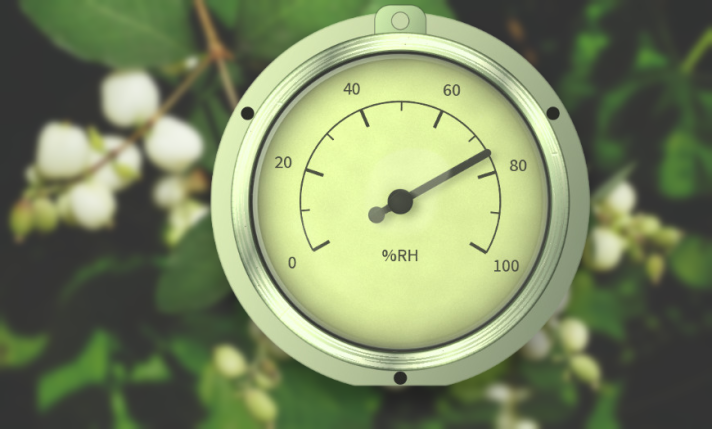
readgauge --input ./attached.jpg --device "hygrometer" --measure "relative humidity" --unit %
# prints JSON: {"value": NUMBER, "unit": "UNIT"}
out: {"value": 75, "unit": "%"}
